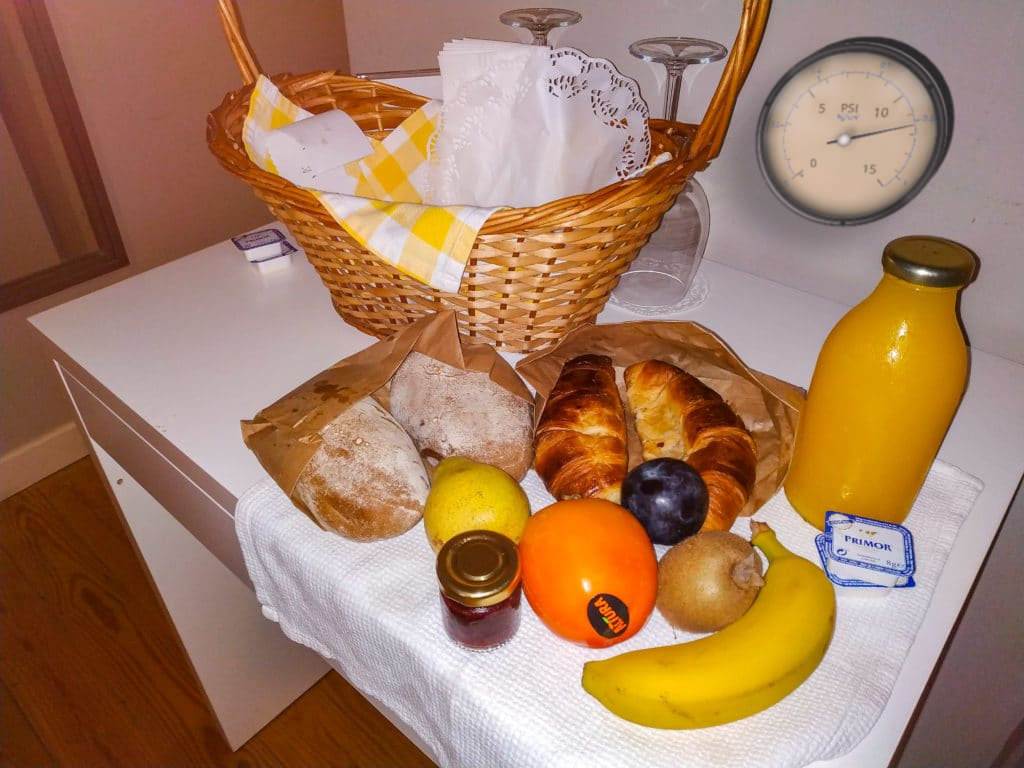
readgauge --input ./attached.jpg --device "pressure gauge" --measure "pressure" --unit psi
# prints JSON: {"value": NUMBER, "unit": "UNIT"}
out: {"value": 11.5, "unit": "psi"}
